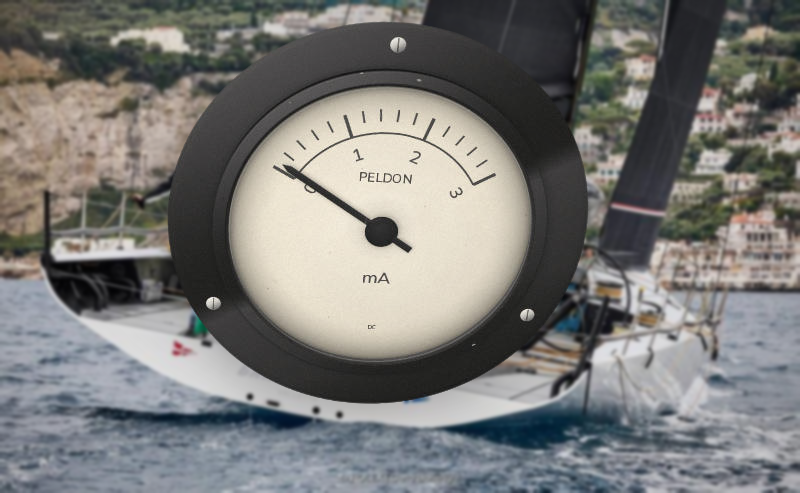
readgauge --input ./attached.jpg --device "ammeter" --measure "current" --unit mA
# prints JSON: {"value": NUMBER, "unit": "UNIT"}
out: {"value": 0.1, "unit": "mA"}
